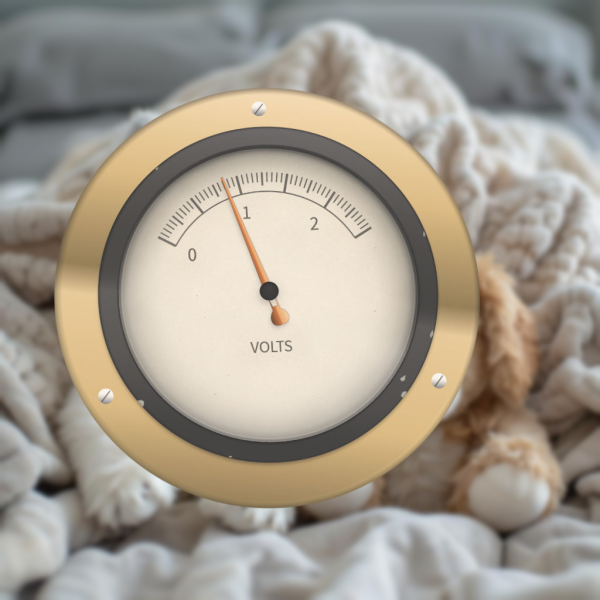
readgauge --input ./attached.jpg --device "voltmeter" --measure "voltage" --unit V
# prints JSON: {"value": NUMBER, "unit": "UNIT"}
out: {"value": 0.85, "unit": "V"}
